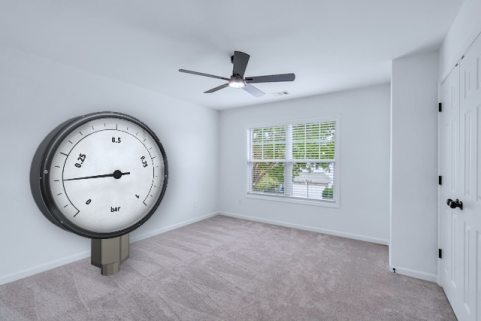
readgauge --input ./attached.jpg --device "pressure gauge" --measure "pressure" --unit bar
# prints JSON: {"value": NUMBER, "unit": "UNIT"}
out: {"value": 0.15, "unit": "bar"}
